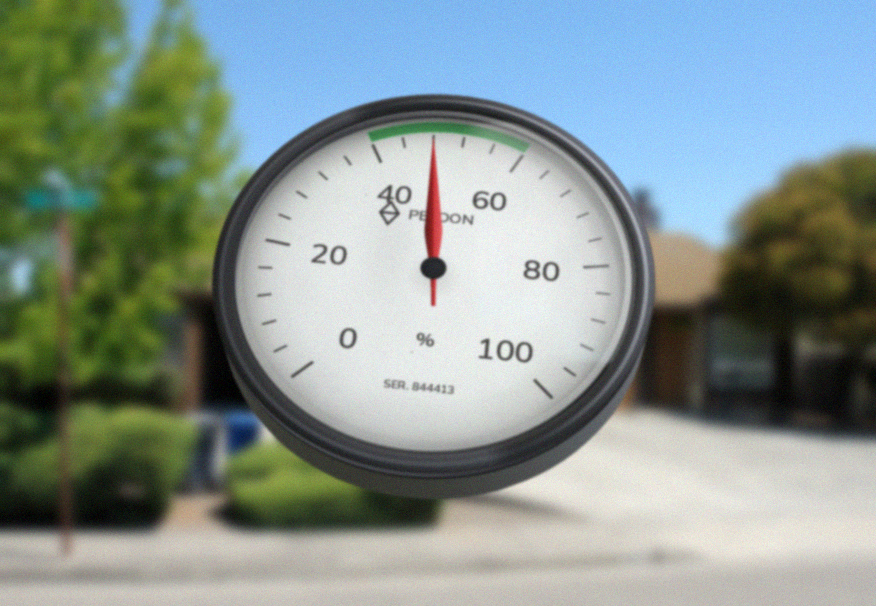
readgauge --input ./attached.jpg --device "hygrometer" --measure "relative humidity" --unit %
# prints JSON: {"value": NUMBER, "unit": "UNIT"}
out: {"value": 48, "unit": "%"}
